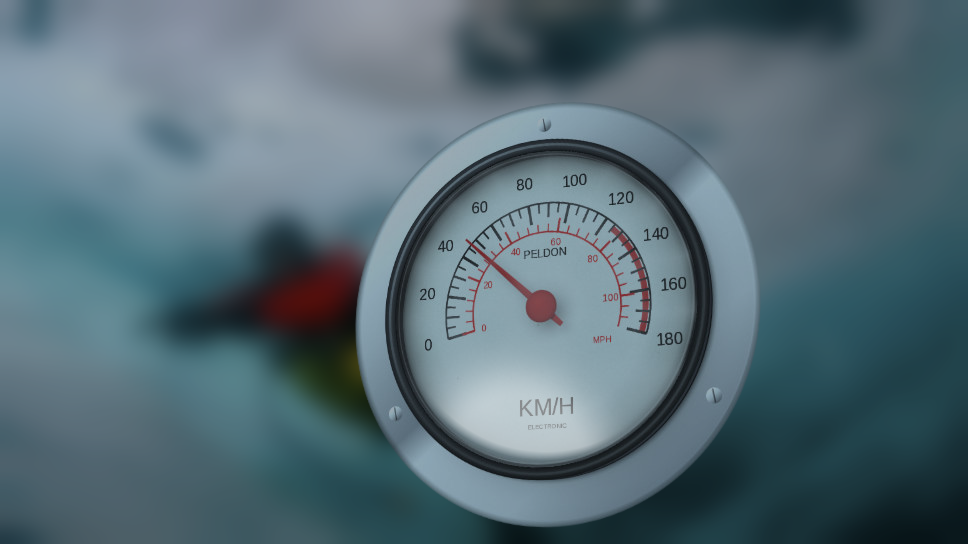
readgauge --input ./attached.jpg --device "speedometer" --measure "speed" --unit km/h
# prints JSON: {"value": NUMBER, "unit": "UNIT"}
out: {"value": 47.5, "unit": "km/h"}
